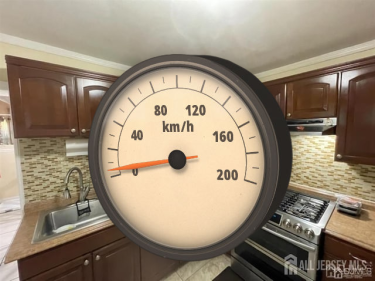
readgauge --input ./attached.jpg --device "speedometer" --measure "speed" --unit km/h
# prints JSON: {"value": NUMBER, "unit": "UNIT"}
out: {"value": 5, "unit": "km/h"}
